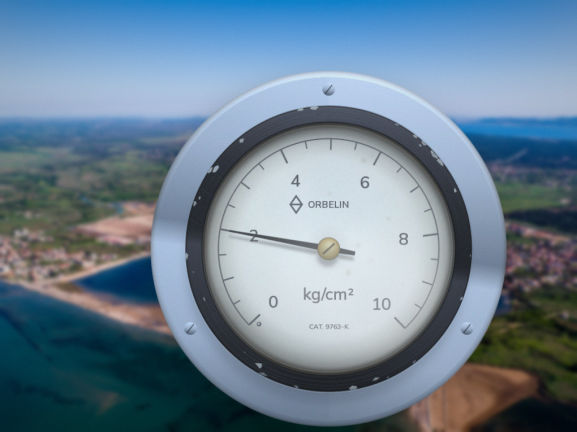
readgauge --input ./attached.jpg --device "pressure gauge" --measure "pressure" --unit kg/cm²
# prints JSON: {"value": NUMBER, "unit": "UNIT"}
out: {"value": 2, "unit": "kg/cm²"}
